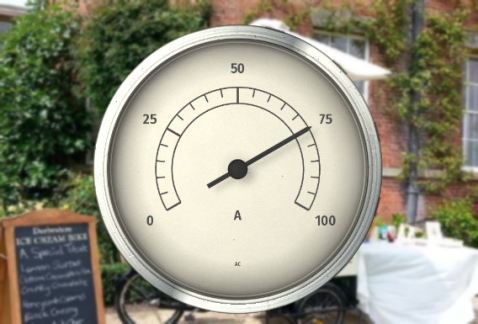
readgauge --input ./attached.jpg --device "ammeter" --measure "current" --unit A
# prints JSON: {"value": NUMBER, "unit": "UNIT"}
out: {"value": 75, "unit": "A"}
